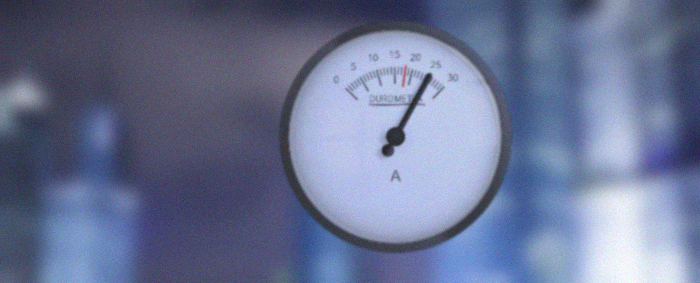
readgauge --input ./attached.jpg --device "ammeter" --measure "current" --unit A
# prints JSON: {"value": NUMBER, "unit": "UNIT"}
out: {"value": 25, "unit": "A"}
